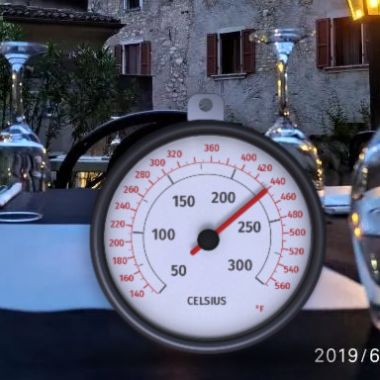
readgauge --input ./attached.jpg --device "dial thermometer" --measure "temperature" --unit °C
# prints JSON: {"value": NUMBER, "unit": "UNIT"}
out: {"value": 225, "unit": "°C"}
